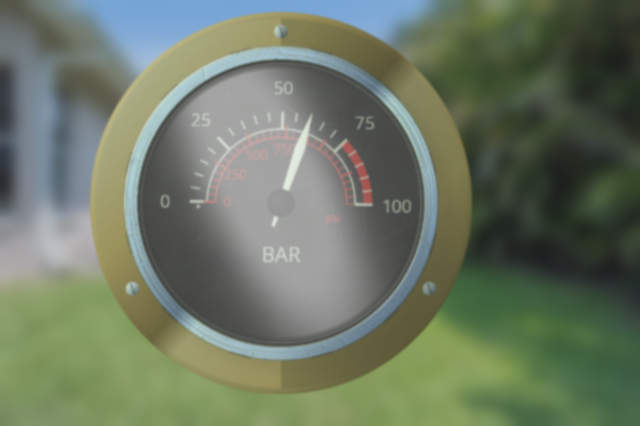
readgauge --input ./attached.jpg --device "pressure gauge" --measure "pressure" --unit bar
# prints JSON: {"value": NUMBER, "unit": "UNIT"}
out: {"value": 60, "unit": "bar"}
